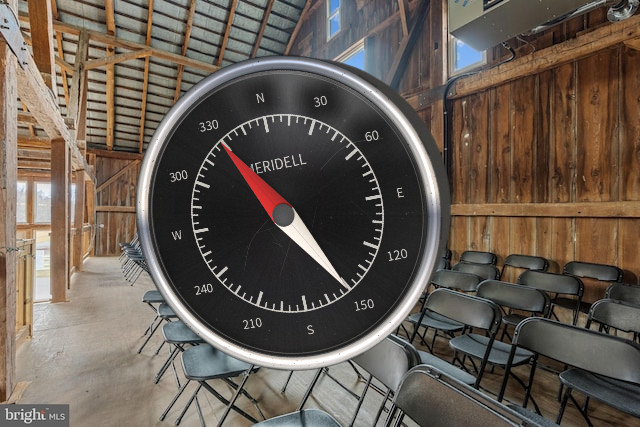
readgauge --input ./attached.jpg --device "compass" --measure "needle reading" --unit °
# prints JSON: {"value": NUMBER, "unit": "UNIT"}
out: {"value": 330, "unit": "°"}
